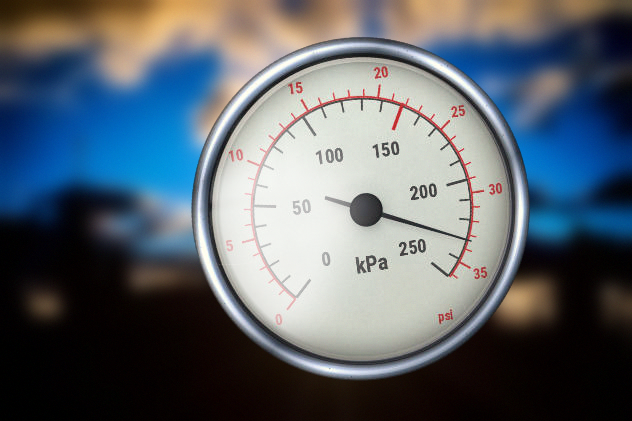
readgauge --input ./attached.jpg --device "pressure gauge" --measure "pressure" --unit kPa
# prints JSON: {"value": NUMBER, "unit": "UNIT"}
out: {"value": 230, "unit": "kPa"}
